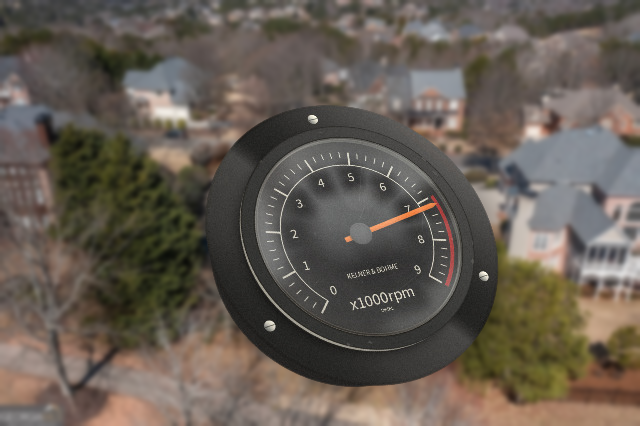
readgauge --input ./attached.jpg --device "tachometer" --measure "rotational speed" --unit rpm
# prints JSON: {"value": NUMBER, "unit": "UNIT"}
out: {"value": 7200, "unit": "rpm"}
